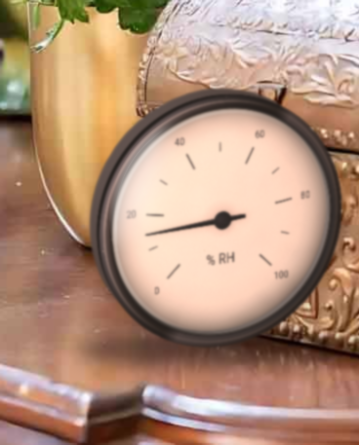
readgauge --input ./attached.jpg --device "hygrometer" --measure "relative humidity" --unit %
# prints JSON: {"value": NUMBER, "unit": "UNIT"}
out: {"value": 15, "unit": "%"}
